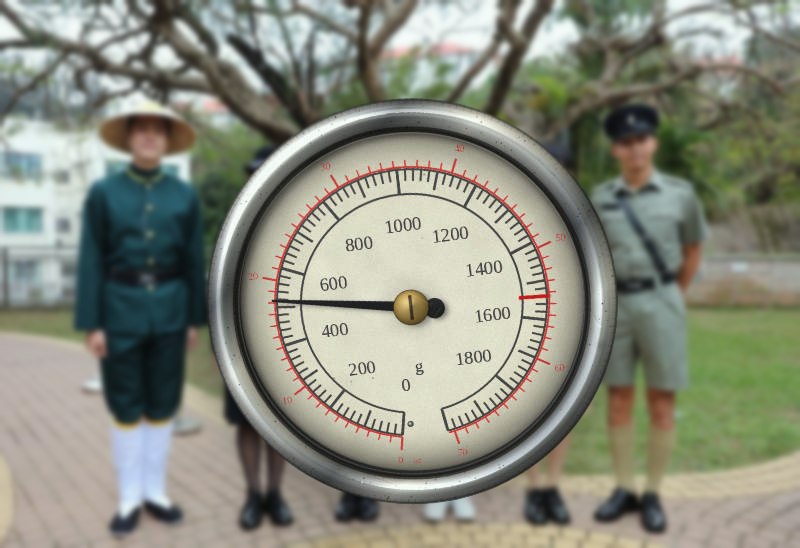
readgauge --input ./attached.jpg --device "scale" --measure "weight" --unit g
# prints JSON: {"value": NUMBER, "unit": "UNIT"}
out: {"value": 520, "unit": "g"}
